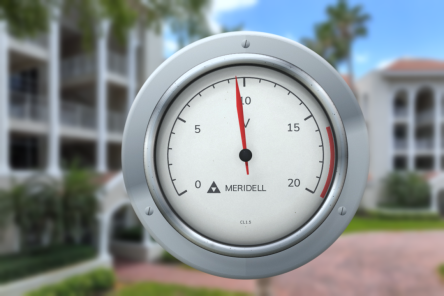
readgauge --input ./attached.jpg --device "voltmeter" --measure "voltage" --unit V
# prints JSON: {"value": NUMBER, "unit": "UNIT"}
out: {"value": 9.5, "unit": "V"}
